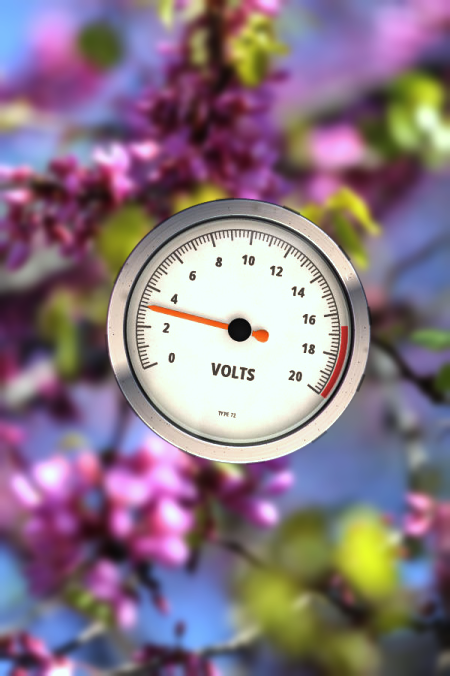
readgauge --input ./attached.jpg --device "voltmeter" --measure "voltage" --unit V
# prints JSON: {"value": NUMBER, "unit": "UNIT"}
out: {"value": 3, "unit": "V"}
